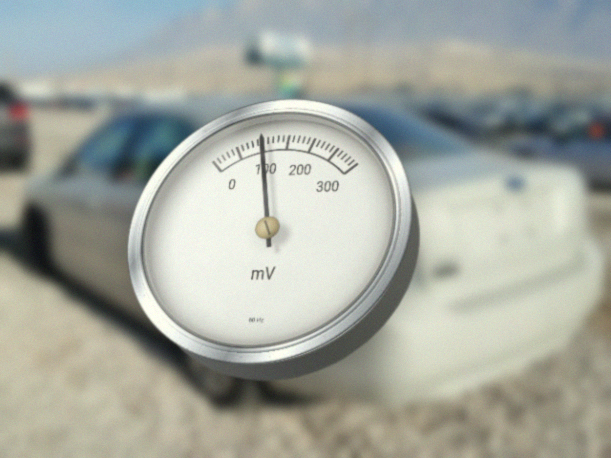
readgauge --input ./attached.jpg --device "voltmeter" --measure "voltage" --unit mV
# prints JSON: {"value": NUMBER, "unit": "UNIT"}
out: {"value": 100, "unit": "mV"}
